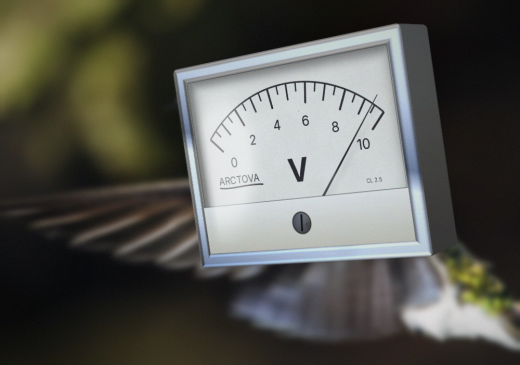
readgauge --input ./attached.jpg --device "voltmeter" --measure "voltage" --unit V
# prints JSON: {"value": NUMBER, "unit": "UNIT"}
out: {"value": 9.5, "unit": "V"}
